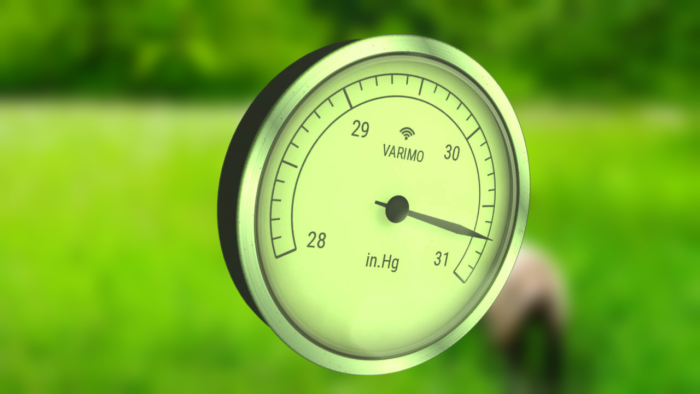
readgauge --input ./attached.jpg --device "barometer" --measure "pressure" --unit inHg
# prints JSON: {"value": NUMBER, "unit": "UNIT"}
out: {"value": 30.7, "unit": "inHg"}
